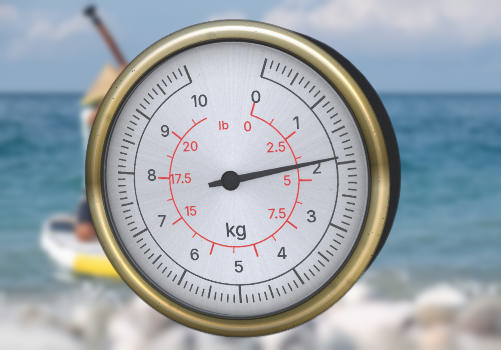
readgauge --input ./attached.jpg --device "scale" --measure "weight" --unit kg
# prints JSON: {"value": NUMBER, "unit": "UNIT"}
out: {"value": 1.9, "unit": "kg"}
